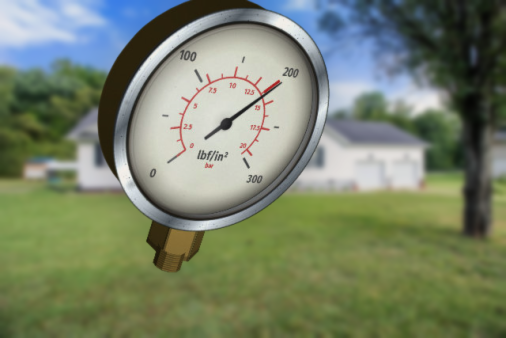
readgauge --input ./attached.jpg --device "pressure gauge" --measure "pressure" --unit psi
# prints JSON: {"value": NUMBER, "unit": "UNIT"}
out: {"value": 200, "unit": "psi"}
